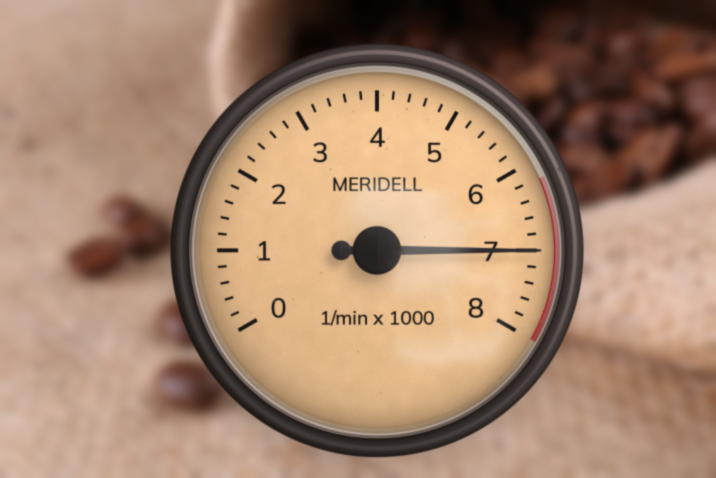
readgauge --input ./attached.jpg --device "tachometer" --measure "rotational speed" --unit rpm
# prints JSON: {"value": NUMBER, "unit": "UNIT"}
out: {"value": 7000, "unit": "rpm"}
